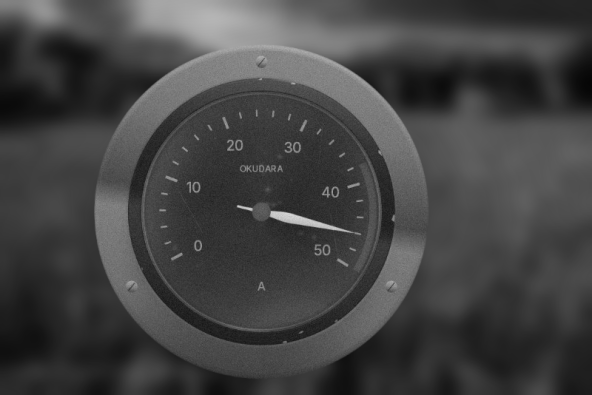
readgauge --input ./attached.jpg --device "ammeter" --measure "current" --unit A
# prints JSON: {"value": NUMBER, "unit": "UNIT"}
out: {"value": 46, "unit": "A"}
